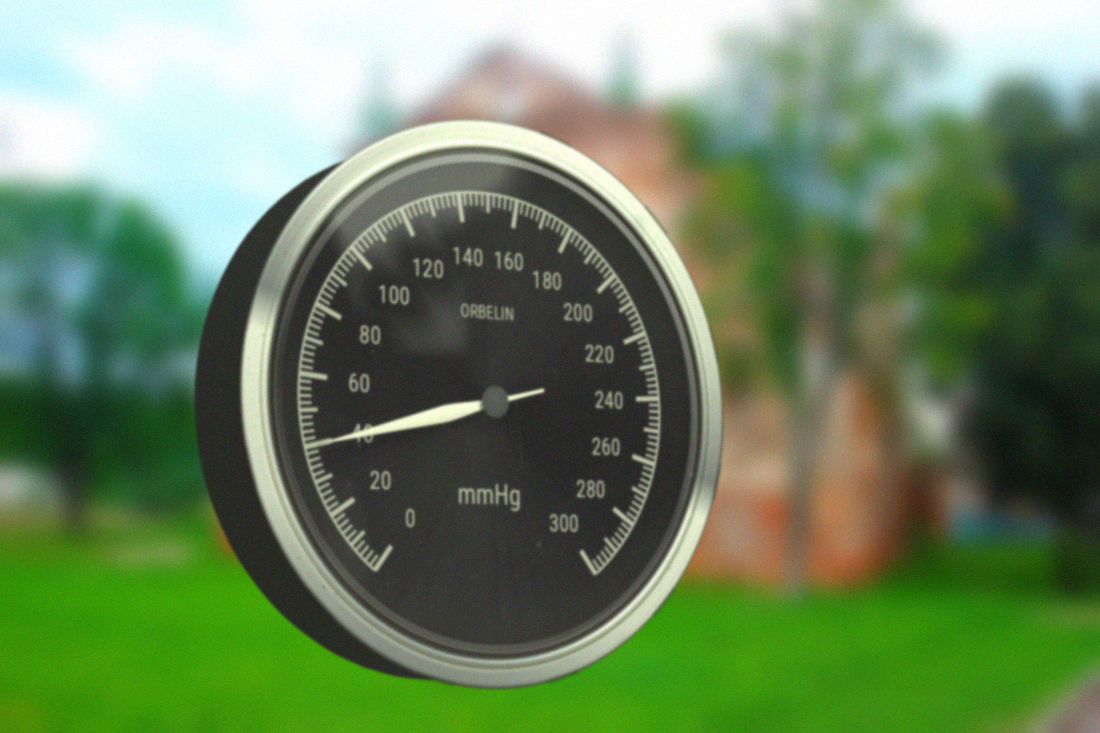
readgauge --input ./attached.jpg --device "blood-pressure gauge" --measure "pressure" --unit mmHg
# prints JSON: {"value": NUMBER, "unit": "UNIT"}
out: {"value": 40, "unit": "mmHg"}
